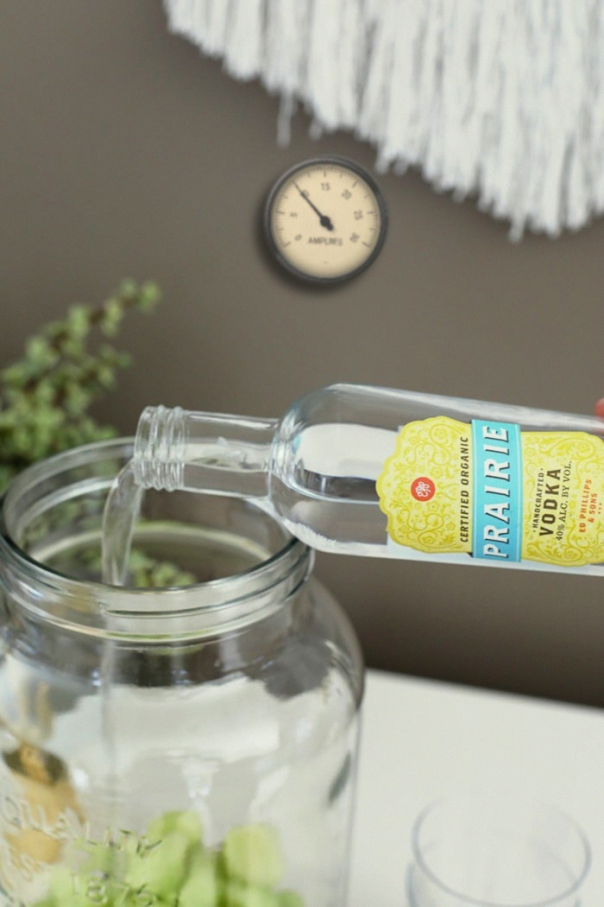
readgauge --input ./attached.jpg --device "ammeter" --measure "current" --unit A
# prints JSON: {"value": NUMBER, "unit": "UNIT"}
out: {"value": 10, "unit": "A"}
